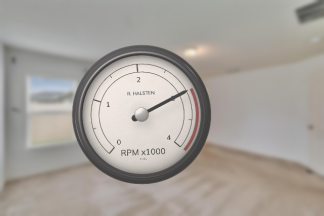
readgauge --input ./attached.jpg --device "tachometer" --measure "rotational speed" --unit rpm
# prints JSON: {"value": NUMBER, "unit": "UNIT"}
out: {"value": 3000, "unit": "rpm"}
